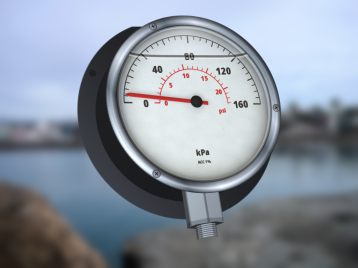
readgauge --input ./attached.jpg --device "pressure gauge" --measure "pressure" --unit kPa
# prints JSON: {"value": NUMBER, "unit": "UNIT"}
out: {"value": 5, "unit": "kPa"}
